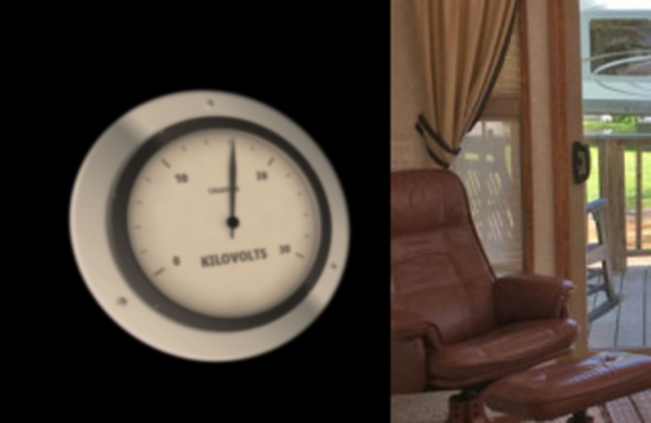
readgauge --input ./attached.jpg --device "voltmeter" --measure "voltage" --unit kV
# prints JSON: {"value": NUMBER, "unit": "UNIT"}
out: {"value": 16, "unit": "kV"}
